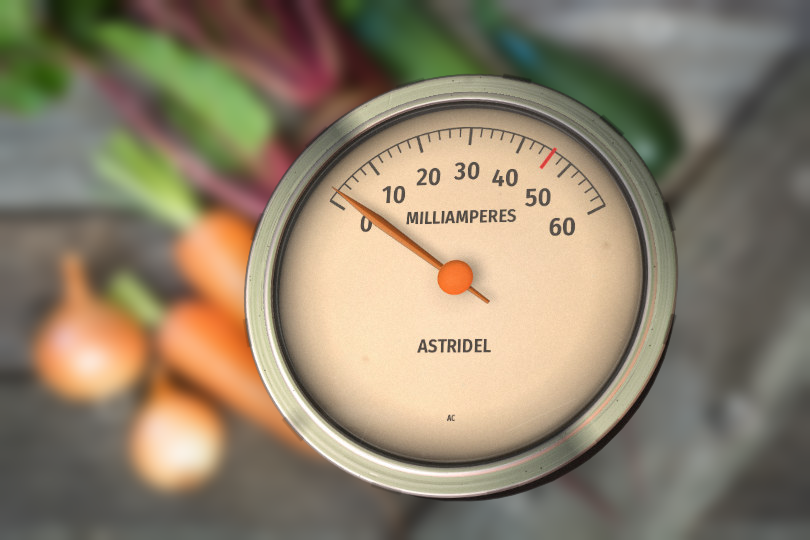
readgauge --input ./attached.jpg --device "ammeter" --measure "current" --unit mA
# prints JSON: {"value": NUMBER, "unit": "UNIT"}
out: {"value": 2, "unit": "mA"}
